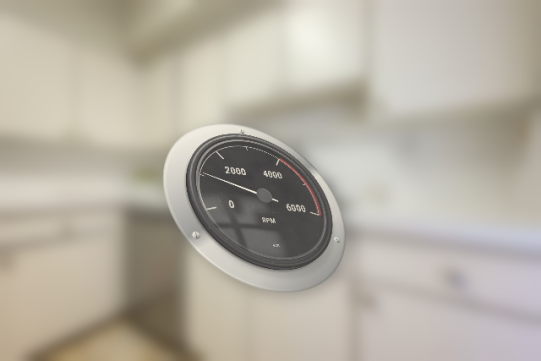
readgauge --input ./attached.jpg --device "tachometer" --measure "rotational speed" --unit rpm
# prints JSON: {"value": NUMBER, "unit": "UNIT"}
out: {"value": 1000, "unit": "rpm"}
